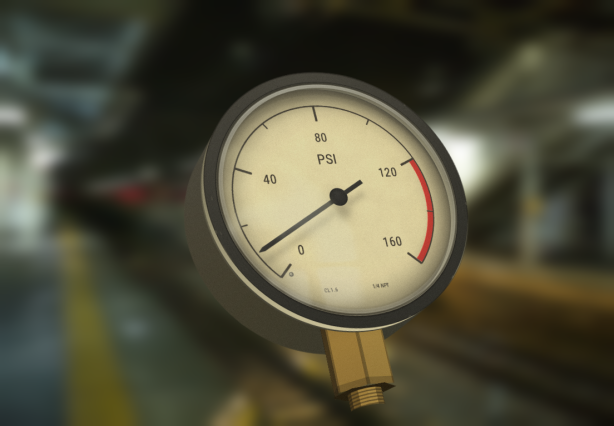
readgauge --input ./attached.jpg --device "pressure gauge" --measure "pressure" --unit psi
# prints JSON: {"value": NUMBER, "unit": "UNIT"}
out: {"value": 10, "unit": "psi"}
